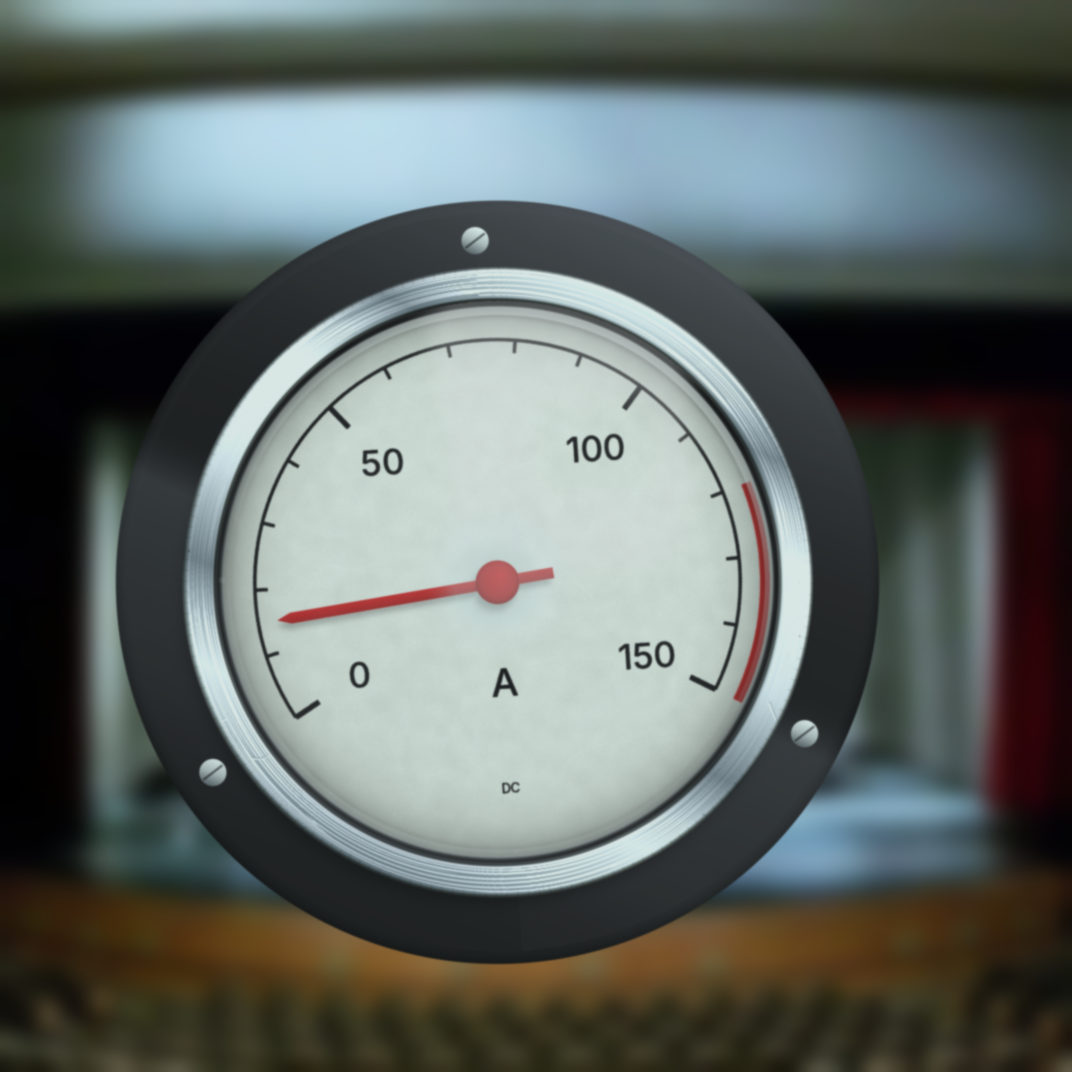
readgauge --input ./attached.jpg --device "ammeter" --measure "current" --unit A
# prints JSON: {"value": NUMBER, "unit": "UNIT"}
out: {"value": 15, "unit": "A"}
